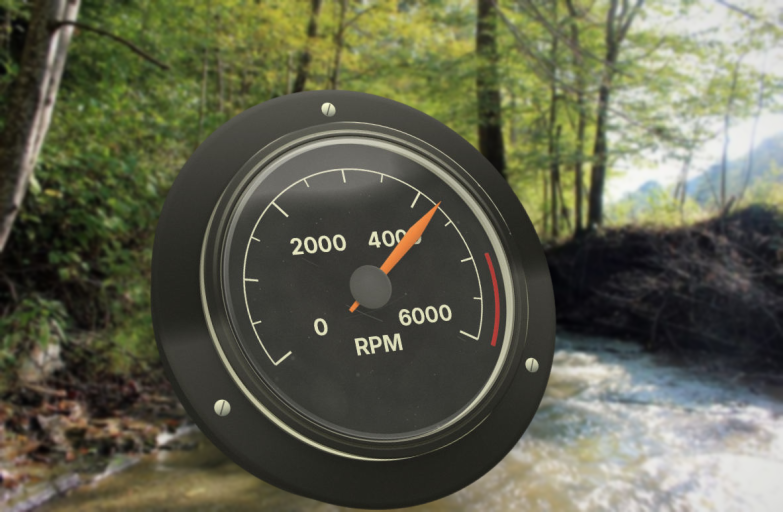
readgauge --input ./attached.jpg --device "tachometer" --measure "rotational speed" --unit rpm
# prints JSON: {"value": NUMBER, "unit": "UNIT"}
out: {"value": 4250, "unit": "rpm"}
